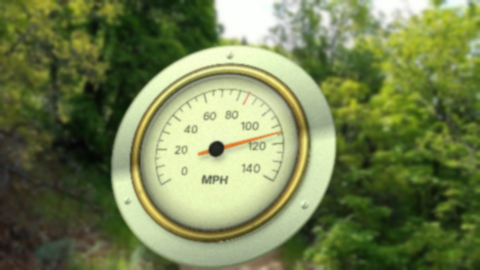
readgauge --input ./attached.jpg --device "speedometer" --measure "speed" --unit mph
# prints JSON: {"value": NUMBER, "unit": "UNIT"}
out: {"value": 115, "unit": "mph"}
